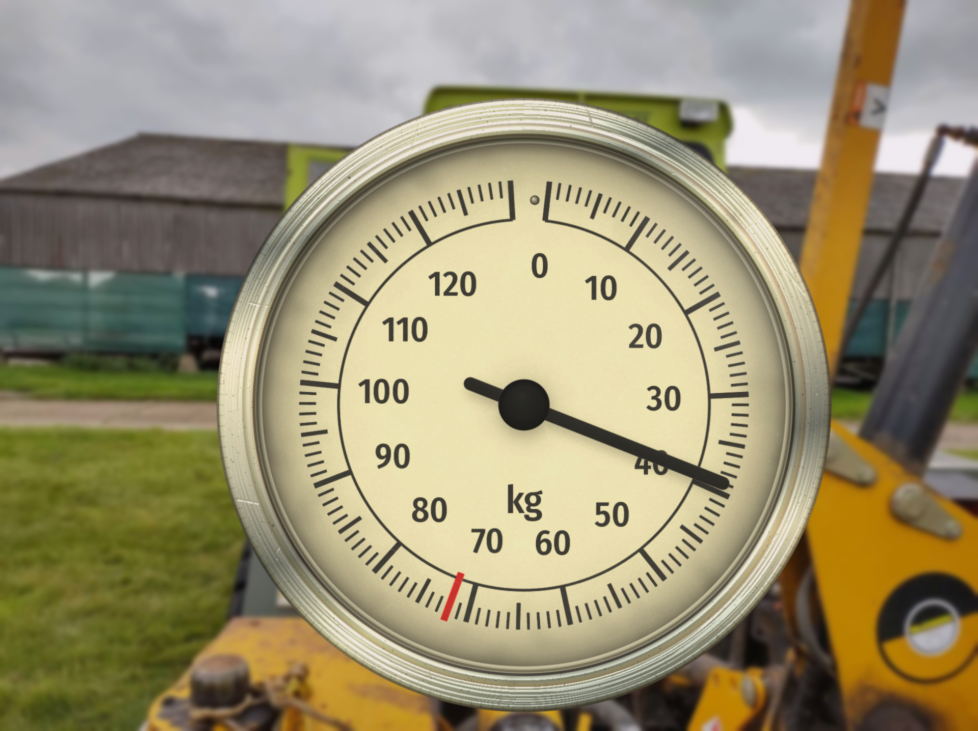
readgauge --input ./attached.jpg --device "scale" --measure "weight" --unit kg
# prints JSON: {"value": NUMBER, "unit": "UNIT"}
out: {"value": 39, "unit": "kg"}
